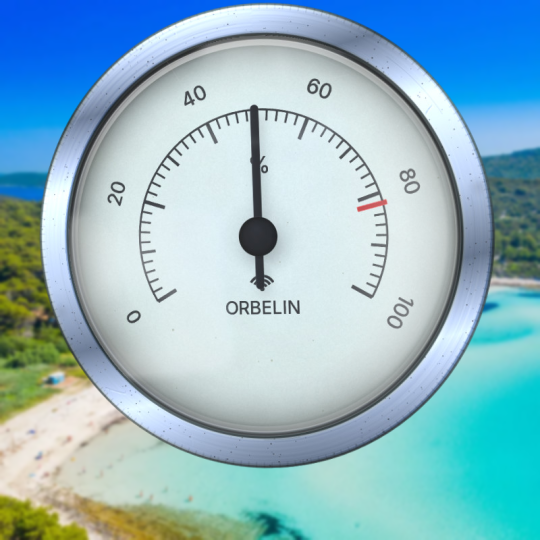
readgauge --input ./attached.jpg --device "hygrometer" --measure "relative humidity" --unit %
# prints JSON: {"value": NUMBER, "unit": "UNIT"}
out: {"value": 50, "unit": "%"}
